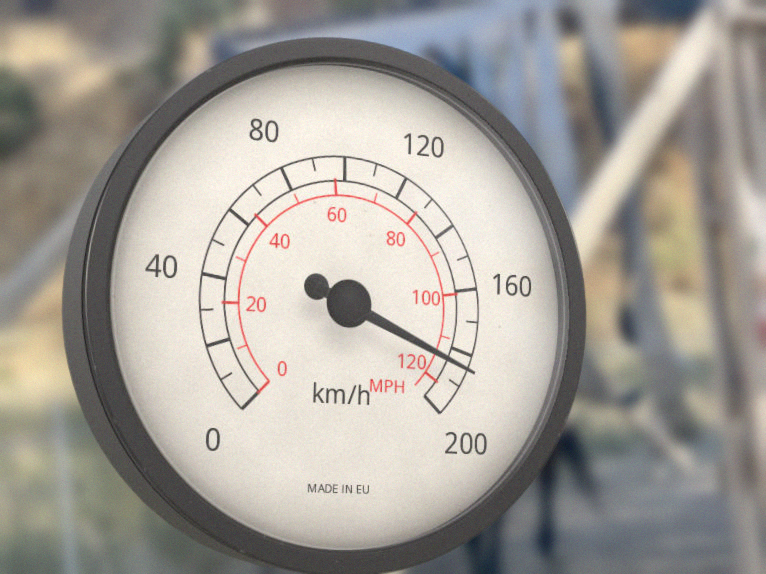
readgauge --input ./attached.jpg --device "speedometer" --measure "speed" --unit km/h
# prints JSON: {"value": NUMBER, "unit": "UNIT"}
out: {"value": 185, "unit": "km/h"}
